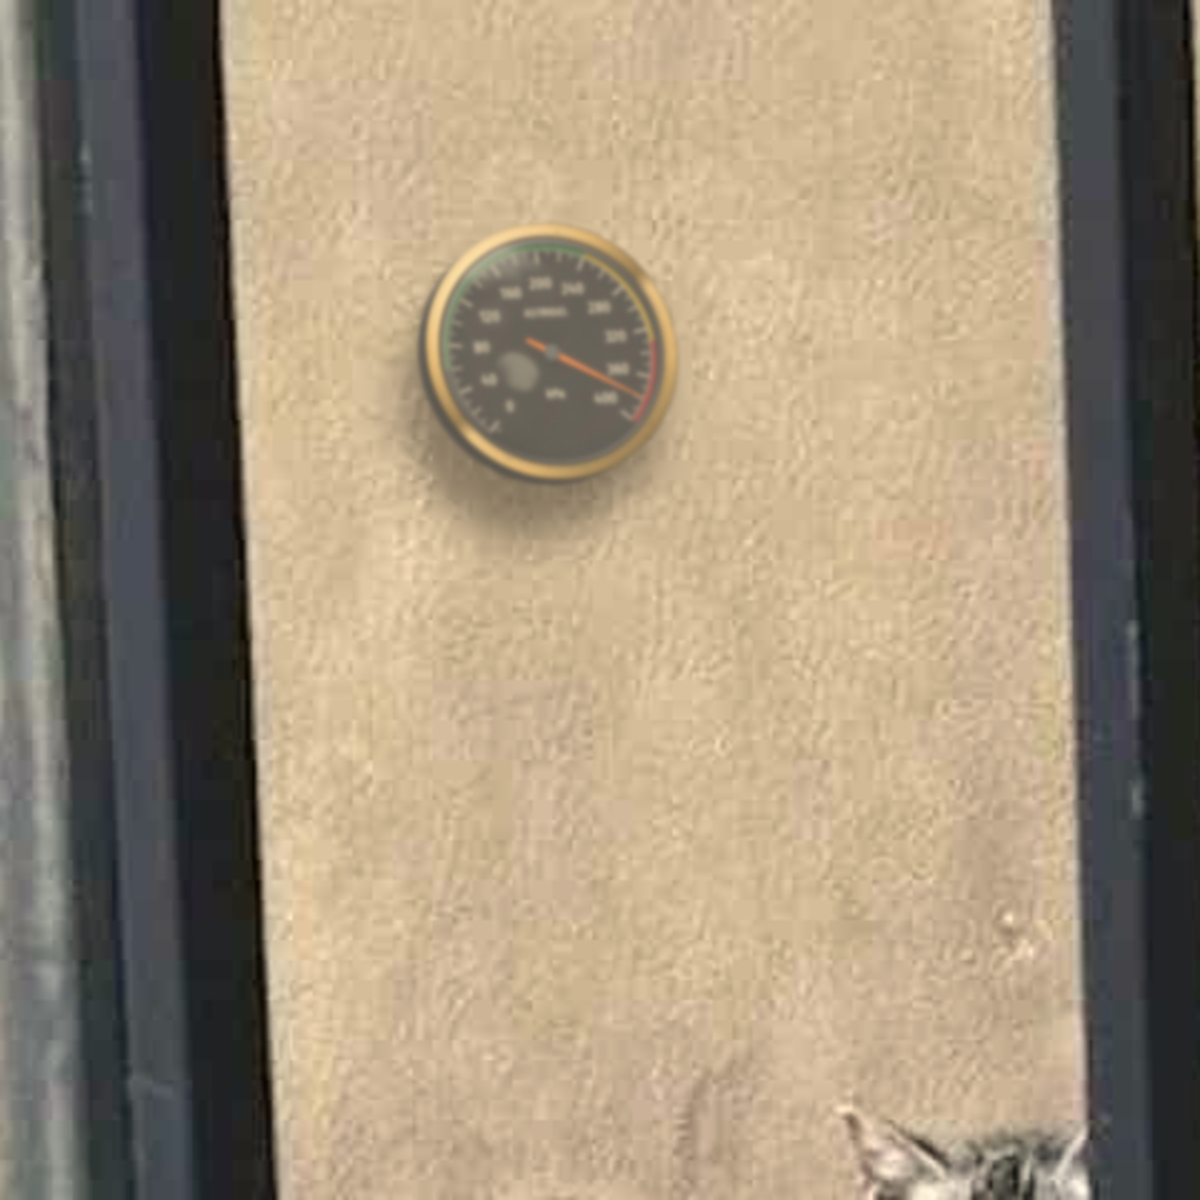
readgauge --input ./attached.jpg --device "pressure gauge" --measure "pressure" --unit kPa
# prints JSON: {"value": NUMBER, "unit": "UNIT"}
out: {"value": 380, "unit": "kPa"}
